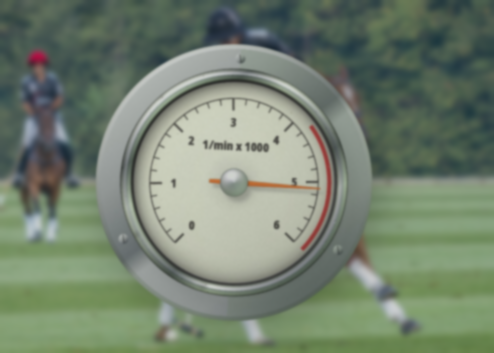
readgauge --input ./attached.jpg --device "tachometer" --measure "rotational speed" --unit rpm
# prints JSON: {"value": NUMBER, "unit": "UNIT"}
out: {"value": 5100, "unit": "rpm"}
